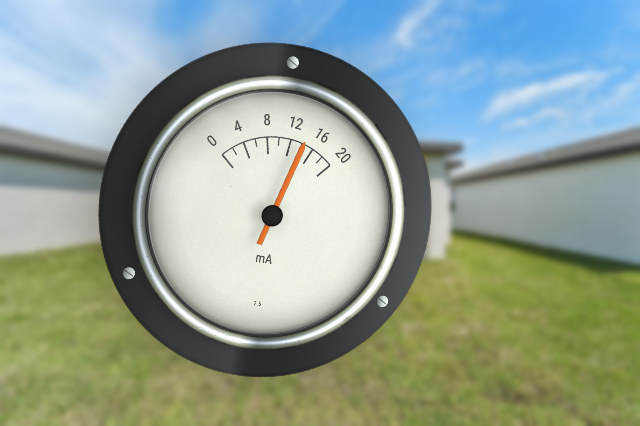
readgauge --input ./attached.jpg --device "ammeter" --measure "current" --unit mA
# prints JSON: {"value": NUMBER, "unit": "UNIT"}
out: {"value": 14, "unit": "mA"}
